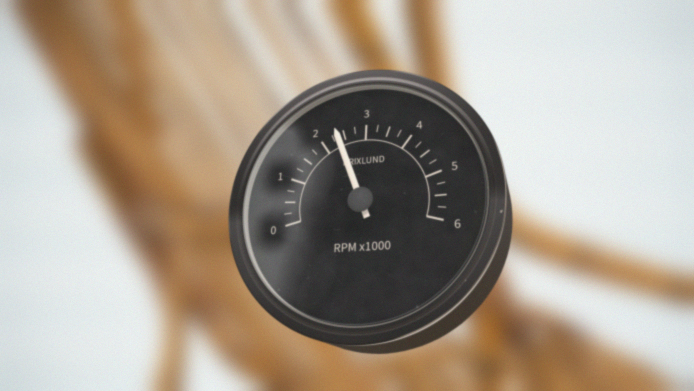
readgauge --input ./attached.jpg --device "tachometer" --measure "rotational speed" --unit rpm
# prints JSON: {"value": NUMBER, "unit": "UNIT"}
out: {"value": 2375, "unit": "rpm"}
